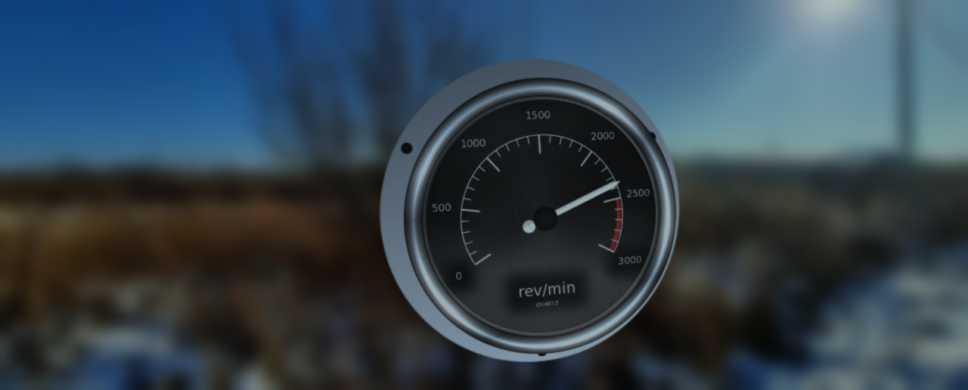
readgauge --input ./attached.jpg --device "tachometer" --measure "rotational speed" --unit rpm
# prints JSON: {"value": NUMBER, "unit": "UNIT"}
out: {"value": 2350, "unit": "rpm"}
